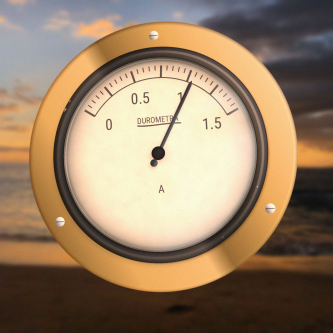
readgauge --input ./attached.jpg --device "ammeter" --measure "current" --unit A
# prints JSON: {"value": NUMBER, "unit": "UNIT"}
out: {"value": 1.05, "unit": "A"}
